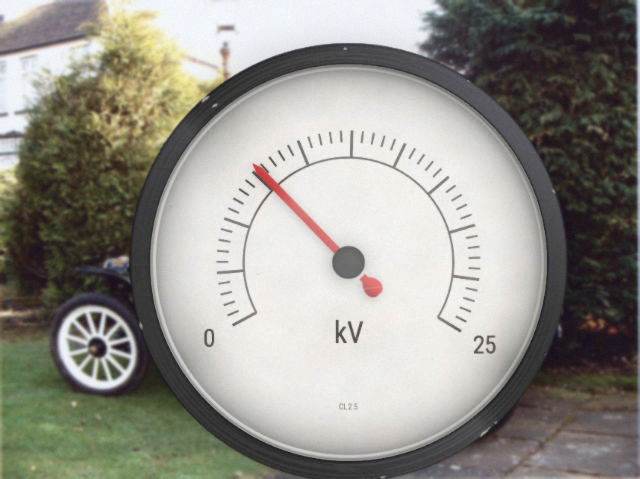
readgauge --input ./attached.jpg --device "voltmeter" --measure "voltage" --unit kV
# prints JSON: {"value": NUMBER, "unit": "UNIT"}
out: {"value": 7.75, "unit": "kV"}
